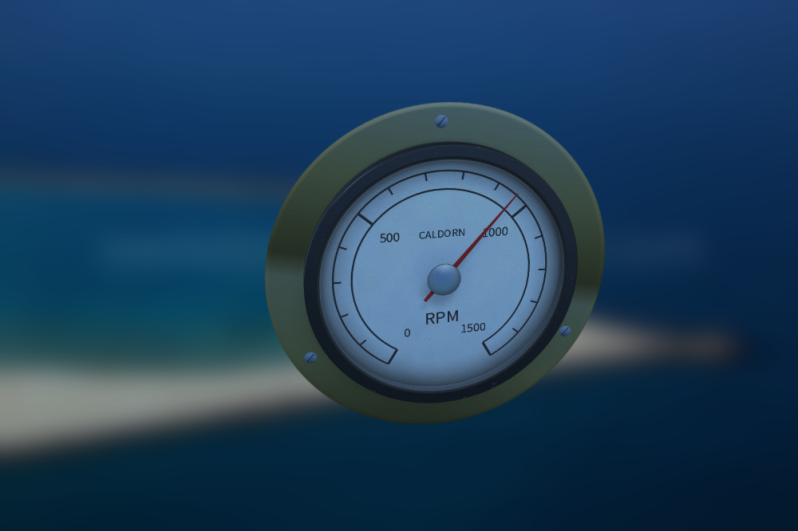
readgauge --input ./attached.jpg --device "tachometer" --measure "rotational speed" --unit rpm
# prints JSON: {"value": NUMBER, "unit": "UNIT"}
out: {"value": 950, "unit": "rpm"}
